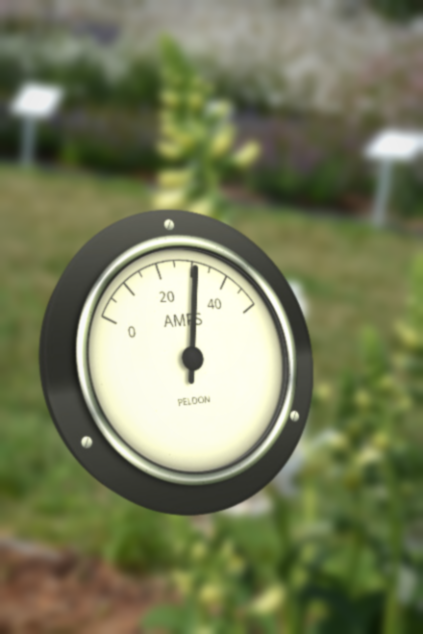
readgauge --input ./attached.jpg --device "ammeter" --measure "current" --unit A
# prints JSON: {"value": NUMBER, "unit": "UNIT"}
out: {"value": 30, "unit": "A"}
